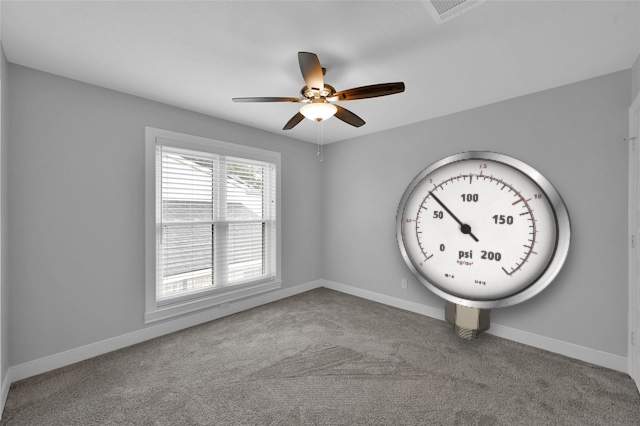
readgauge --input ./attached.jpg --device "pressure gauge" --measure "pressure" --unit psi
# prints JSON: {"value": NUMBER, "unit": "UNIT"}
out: {"value": 65, "unit": "psi"}
